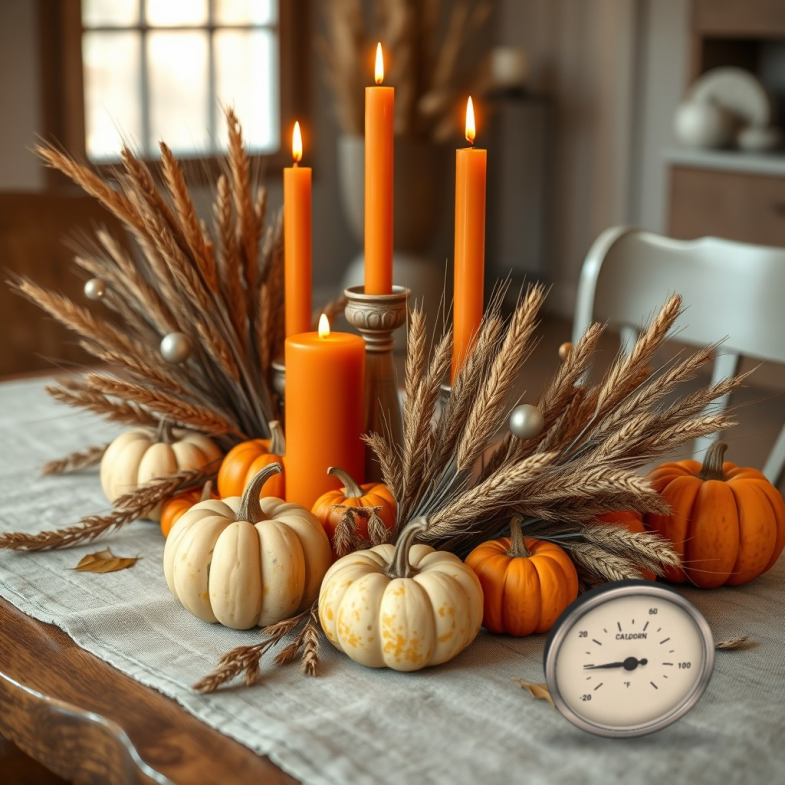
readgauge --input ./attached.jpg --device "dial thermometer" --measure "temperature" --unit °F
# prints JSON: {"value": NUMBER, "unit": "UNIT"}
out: {"value": 0, "unit": "°F"}
